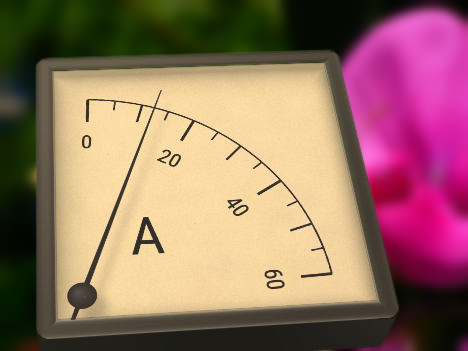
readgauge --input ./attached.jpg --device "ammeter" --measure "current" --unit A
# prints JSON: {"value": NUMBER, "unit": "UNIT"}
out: {"value": 12.5, "unit": "A"}
